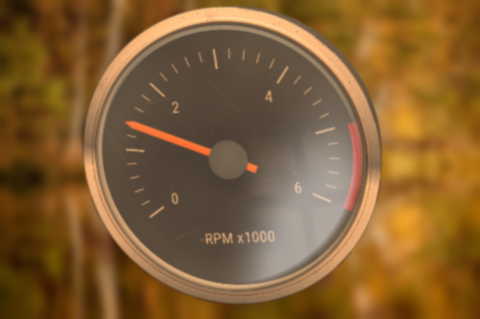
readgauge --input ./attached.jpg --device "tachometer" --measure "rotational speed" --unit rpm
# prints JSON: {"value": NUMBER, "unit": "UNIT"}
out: {"value": 1400, "unit": "rpm"}
